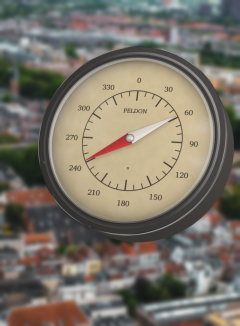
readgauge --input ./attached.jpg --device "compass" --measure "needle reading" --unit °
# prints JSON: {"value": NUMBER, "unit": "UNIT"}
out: {"value": 240, "unit": "°"}
